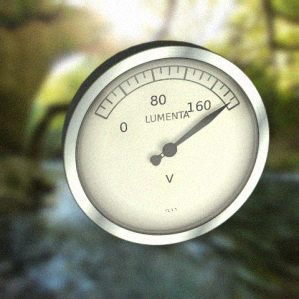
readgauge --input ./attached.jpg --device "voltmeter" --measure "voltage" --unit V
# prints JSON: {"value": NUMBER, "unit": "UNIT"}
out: {"value": 190, "unit": "V"}
